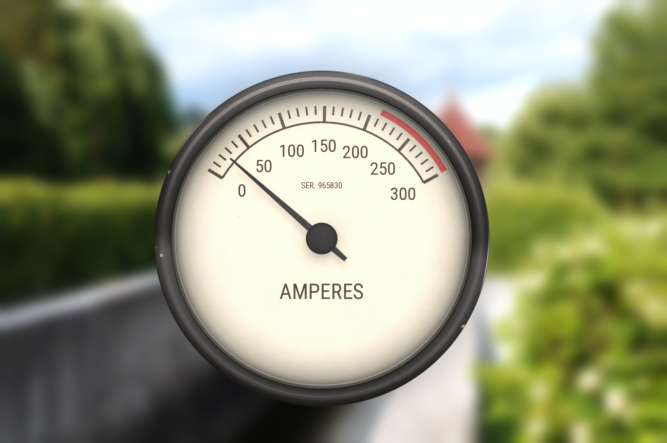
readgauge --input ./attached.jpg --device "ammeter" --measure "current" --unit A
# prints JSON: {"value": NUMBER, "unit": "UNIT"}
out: {"value": 25, "unit": "A"}
